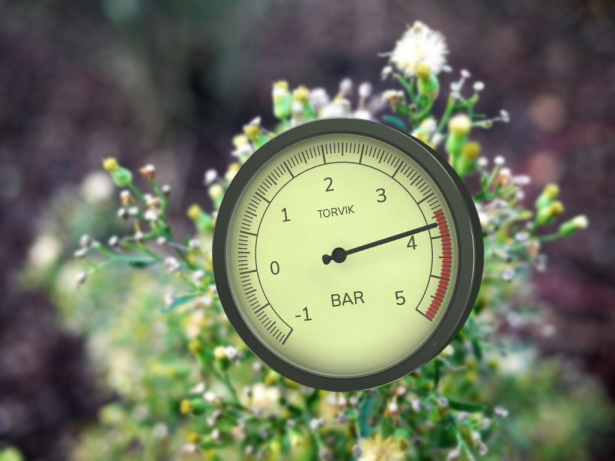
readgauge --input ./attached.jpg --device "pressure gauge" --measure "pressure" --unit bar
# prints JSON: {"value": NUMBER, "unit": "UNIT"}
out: {"value": 3.85, "unit": "bar"}
